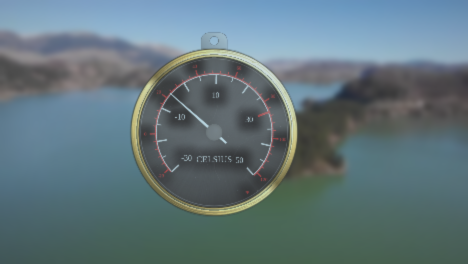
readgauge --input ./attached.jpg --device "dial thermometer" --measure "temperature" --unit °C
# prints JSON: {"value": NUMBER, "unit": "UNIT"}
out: {"value": -5, "unit": "°C"}
